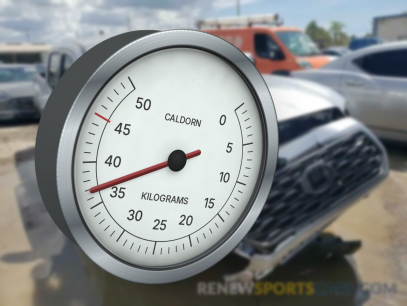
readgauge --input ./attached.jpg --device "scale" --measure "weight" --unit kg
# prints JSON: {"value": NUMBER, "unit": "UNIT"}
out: {"value": 37, "unit": "kg"}
